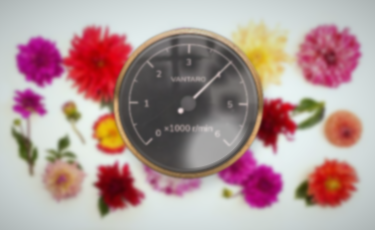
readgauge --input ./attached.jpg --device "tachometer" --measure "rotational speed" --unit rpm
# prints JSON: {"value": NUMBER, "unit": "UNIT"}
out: {"value": 4000, "unit": "rpm"}
